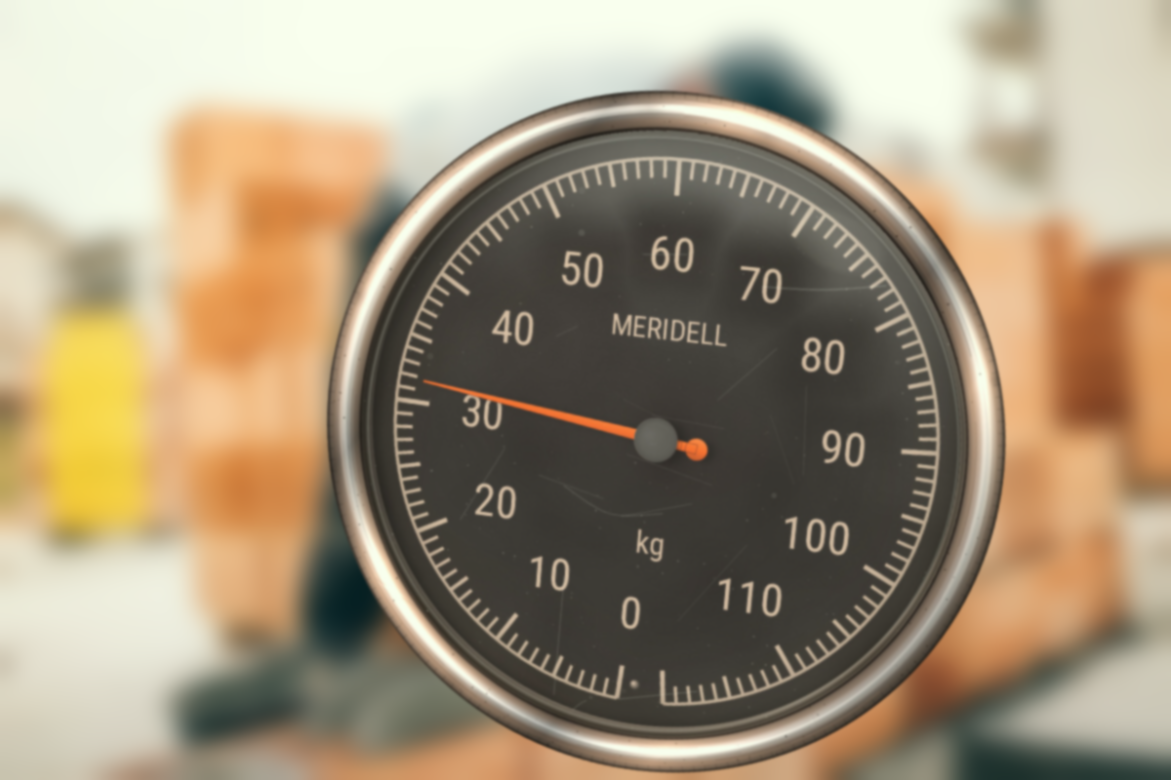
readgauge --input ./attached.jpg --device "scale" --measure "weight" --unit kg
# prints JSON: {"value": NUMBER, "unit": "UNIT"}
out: {"value": 32, "unit": "kg"}
